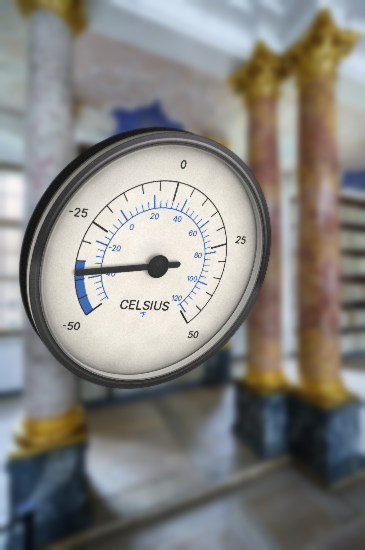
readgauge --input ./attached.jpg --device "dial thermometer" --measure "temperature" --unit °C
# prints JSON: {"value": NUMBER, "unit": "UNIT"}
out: {"value": -37.5, "unit": "°C"}
